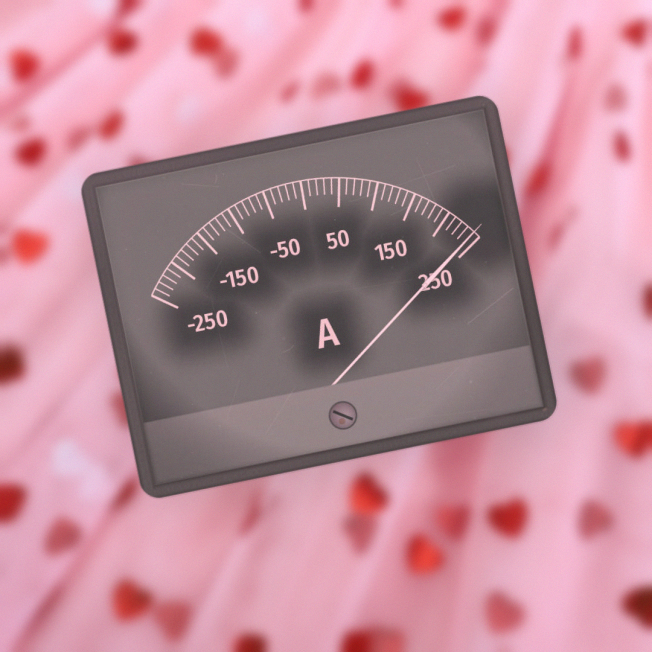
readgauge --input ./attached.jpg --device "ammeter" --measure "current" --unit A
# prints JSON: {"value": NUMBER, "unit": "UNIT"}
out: {"value": 240, "unit": "A"}
